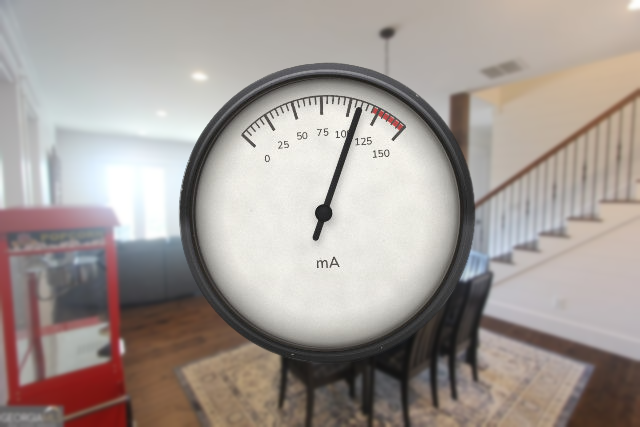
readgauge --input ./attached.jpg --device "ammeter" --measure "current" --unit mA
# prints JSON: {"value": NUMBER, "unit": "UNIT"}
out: {"value": 110, "unit": "mA"}
